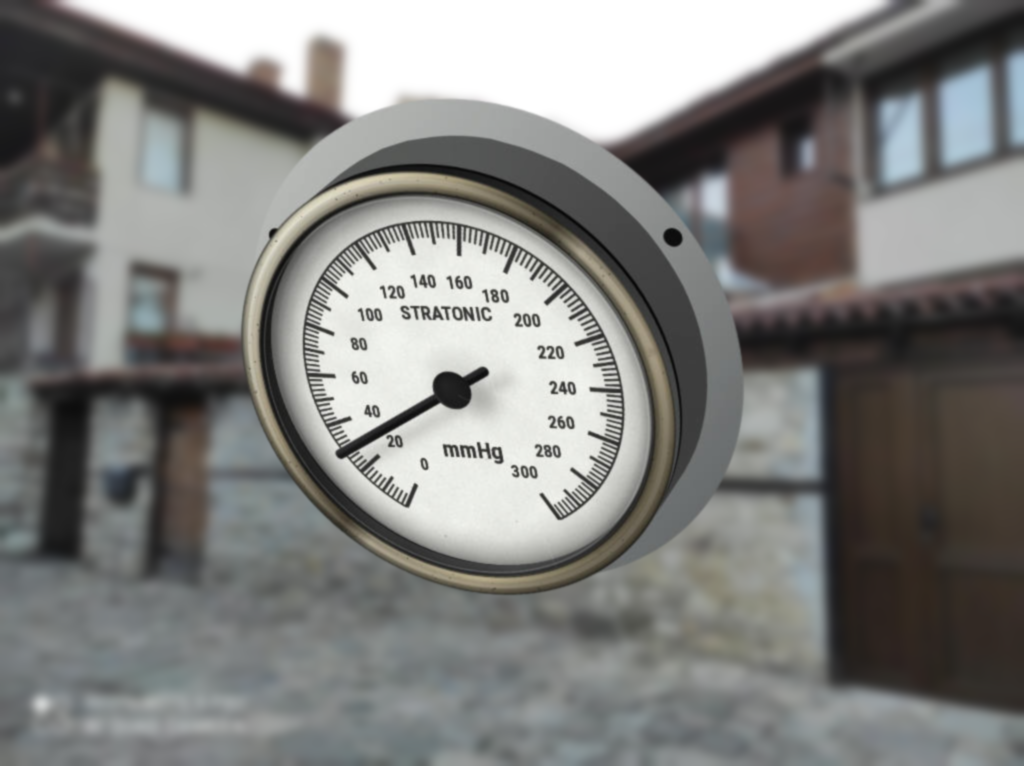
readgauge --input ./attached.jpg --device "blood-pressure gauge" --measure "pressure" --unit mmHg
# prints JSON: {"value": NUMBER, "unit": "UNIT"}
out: {"value": 30, "unit": "mmHg"}
